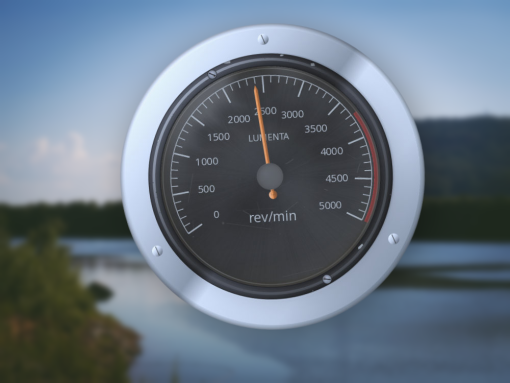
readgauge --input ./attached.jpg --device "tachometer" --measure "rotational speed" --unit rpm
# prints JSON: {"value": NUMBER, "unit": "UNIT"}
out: {"value": 2400, "unit": "rpm"}
